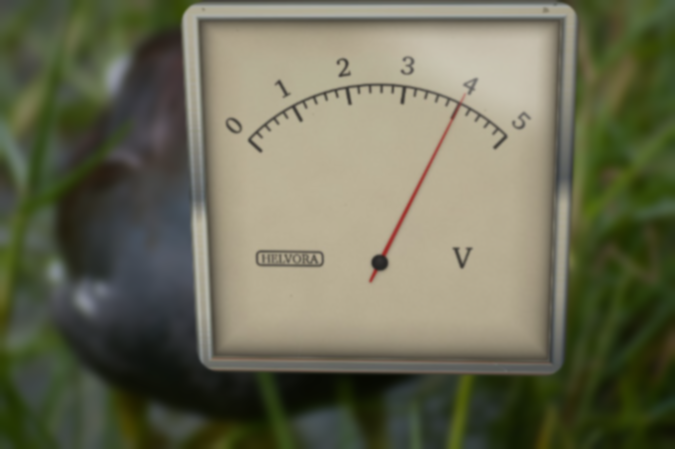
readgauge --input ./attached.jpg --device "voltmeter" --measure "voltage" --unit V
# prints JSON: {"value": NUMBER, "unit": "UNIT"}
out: {"value": 4, "unit": "V"}
